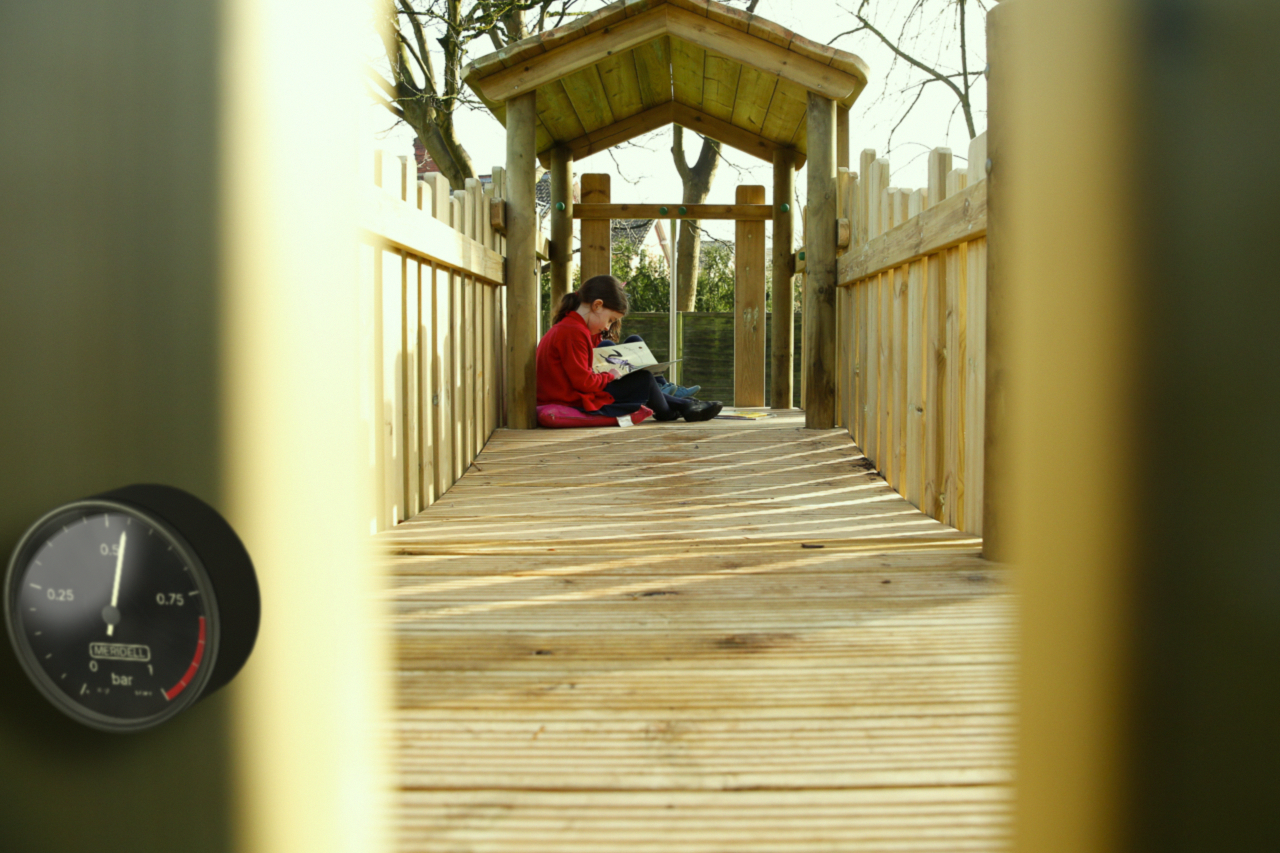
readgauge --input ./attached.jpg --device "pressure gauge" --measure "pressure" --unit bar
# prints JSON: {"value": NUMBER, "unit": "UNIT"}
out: {"value": 0.55, "unit": "bar"}
